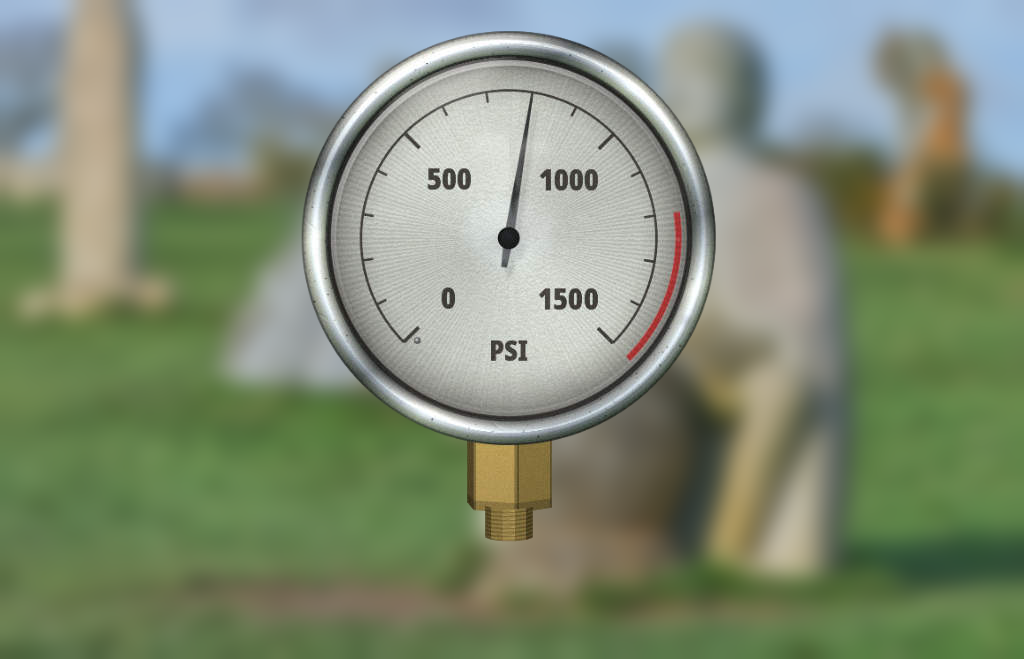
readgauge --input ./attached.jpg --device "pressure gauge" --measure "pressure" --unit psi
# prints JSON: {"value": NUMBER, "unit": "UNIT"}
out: {"value": 800, "unit": "psi"}
